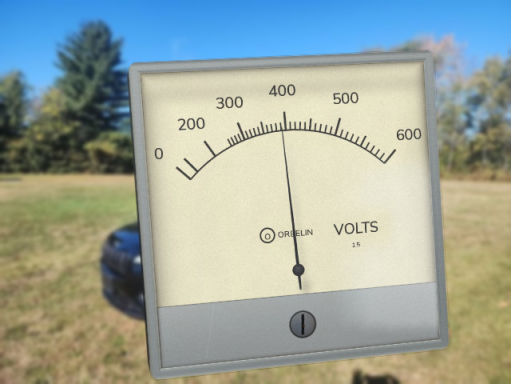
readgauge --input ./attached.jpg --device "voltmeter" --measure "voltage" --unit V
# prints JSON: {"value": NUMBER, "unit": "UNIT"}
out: {"value": 390, "unit": "V"}
